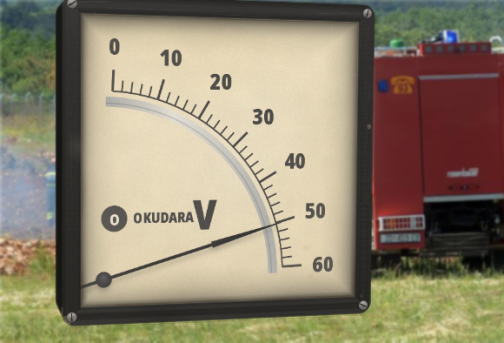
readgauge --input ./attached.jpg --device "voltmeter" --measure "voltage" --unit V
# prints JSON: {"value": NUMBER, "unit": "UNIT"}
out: {"value": 50, "unit": "V"}
